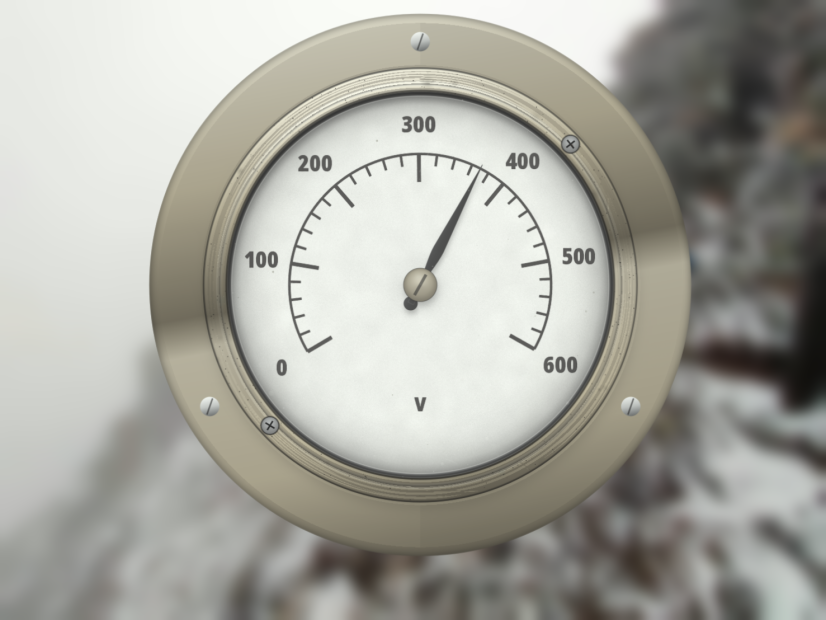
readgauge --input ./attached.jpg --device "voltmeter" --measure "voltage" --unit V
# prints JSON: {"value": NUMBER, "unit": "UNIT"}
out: {"value": 370, "unit": "V"}
